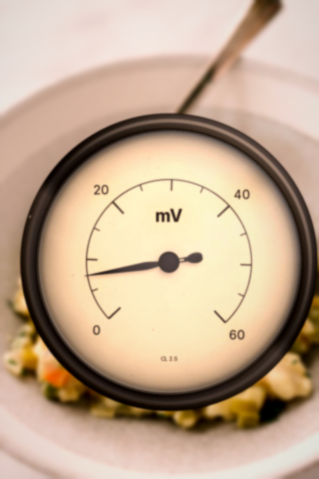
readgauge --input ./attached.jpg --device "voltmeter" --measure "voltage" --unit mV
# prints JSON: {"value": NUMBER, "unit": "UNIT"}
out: {"value": 7.5, "unit": "mV"}
